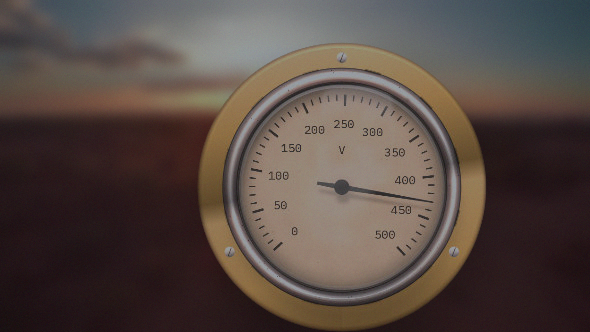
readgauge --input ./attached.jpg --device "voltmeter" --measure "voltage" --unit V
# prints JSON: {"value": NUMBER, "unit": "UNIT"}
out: {"value": 430, "unit": "V"}
